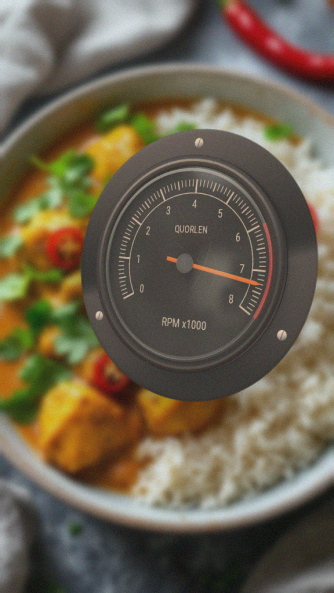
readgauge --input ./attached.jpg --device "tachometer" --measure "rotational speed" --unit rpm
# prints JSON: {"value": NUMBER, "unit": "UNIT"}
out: {"value": 7300, "unit": "rpm"}
